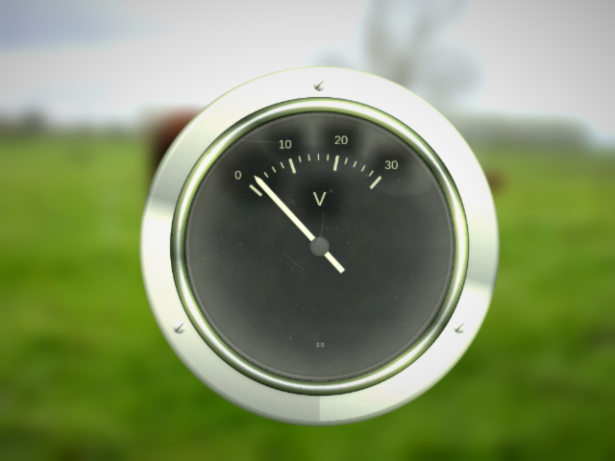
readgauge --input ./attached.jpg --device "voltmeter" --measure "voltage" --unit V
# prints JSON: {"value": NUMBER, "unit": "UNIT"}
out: {"value": 2, "unit": "V"}
